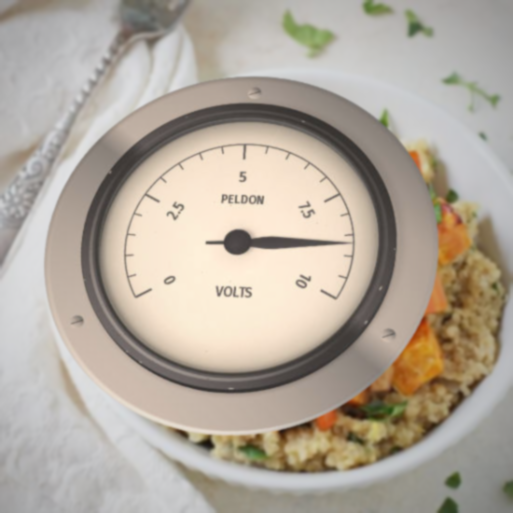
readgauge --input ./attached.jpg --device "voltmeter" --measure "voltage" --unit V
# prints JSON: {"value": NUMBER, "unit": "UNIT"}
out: {"value": 8.75, "unit": "V"}
